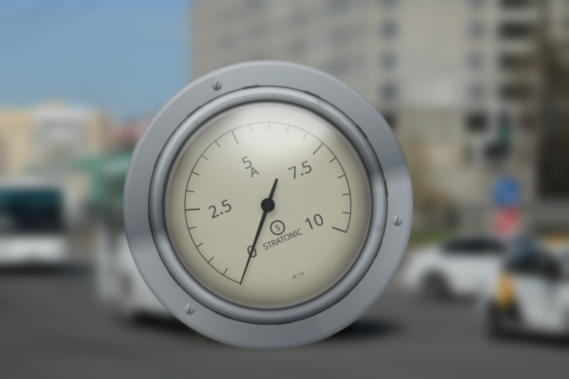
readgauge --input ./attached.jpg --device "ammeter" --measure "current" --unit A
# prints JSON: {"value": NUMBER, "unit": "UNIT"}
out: {"value": 0, "unit": "A"}
